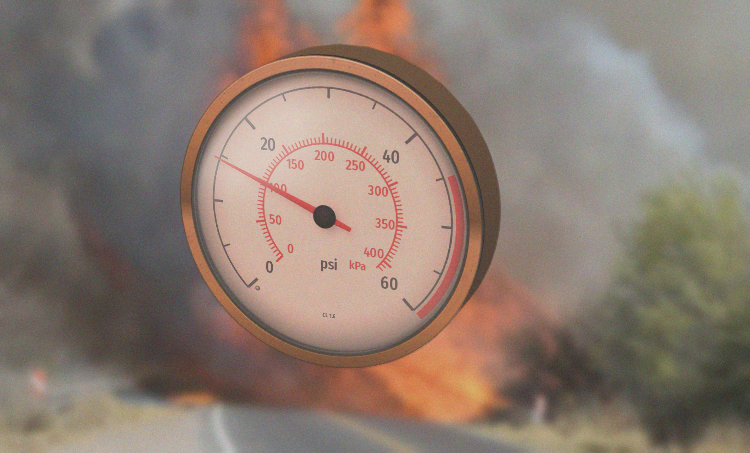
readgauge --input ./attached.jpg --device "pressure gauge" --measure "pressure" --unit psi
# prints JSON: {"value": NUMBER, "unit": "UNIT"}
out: {"value": 15, "unit": "psi"}
